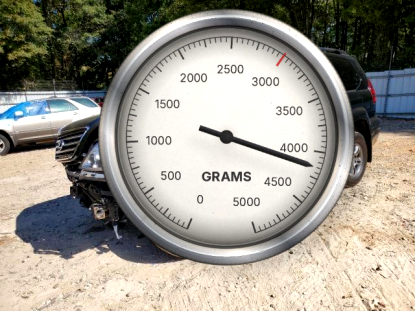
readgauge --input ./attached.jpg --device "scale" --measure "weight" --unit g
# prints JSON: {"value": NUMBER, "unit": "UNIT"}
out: {"value": 4150, "unit": "g"}
